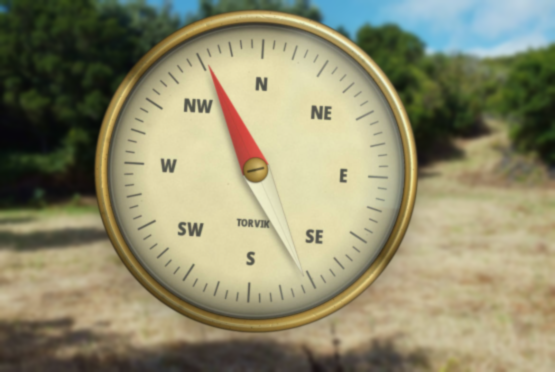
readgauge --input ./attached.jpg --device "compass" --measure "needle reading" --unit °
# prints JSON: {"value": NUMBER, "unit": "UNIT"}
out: {"value": 332.5, "unit": "°"}
